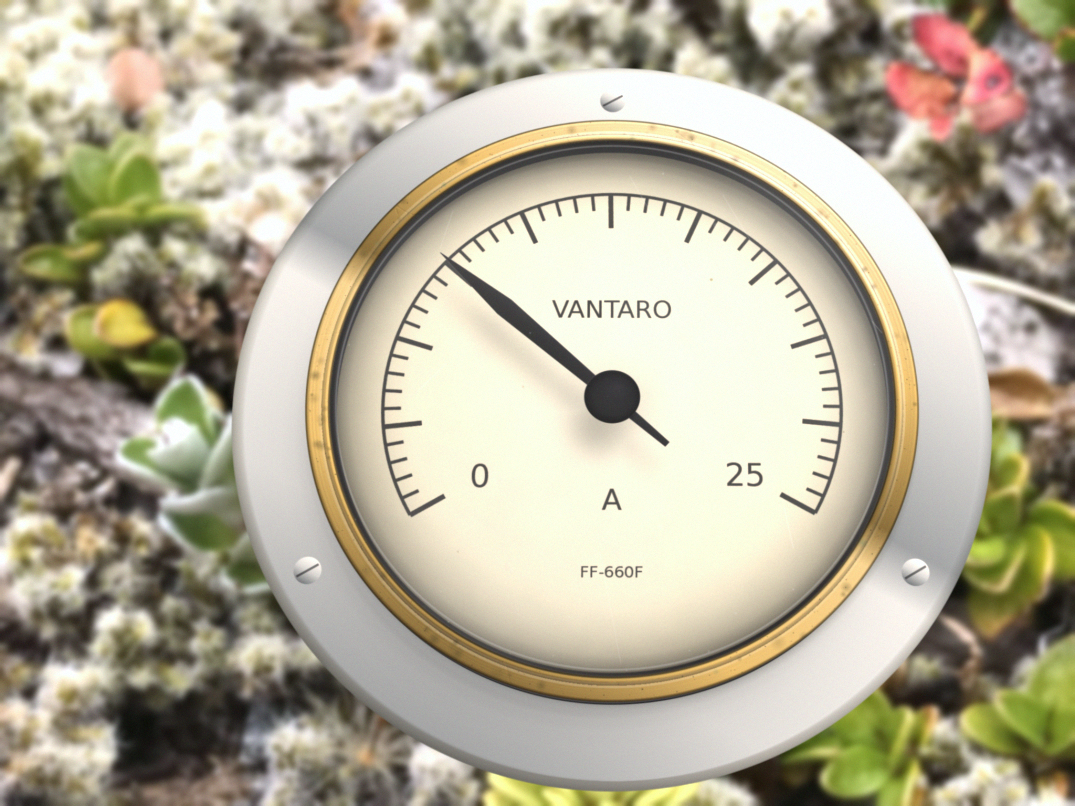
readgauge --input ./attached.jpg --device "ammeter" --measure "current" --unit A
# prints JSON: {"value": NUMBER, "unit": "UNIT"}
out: {"value": 7.5, "unit": "A"}
